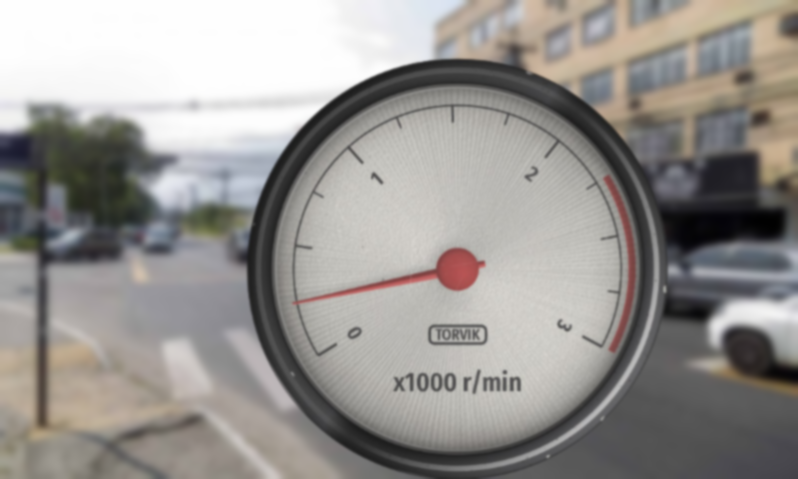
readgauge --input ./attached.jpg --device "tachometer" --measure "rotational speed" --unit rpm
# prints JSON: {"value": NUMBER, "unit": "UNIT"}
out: {"value": 250, "unit": "rpm"}
